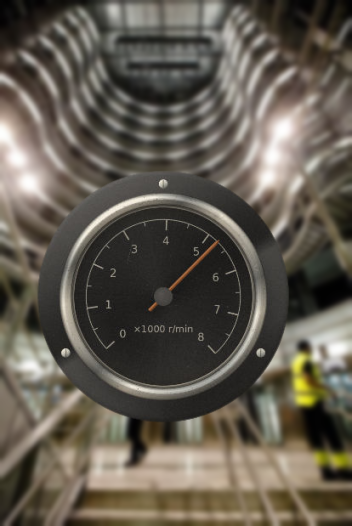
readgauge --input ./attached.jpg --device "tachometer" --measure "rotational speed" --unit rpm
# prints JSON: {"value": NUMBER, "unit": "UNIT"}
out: {"value": 5250, "unit": "rpm"}
